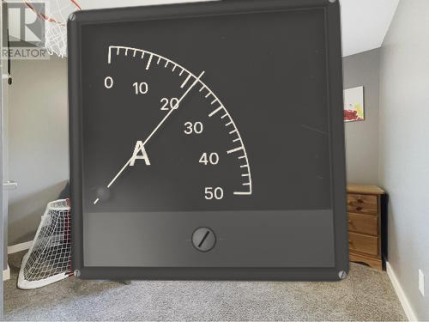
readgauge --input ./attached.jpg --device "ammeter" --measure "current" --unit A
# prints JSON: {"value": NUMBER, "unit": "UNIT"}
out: {"value": 22, "unit": "A"}
